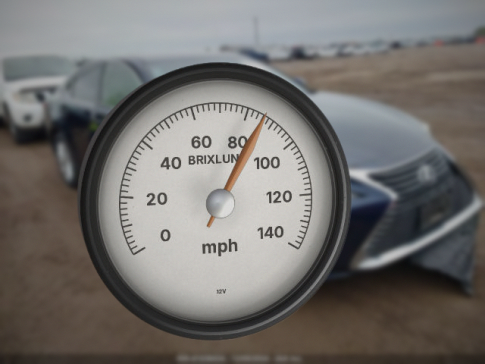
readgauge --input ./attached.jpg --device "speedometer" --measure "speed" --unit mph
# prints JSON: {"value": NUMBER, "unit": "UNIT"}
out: {"value": 86, "unit": "mph"}
